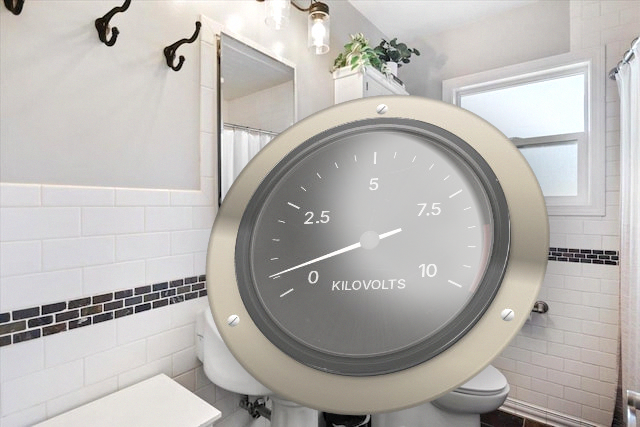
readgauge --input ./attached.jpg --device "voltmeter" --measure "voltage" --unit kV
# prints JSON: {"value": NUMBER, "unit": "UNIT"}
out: {"value": 0.5, "unit": "kV"}
